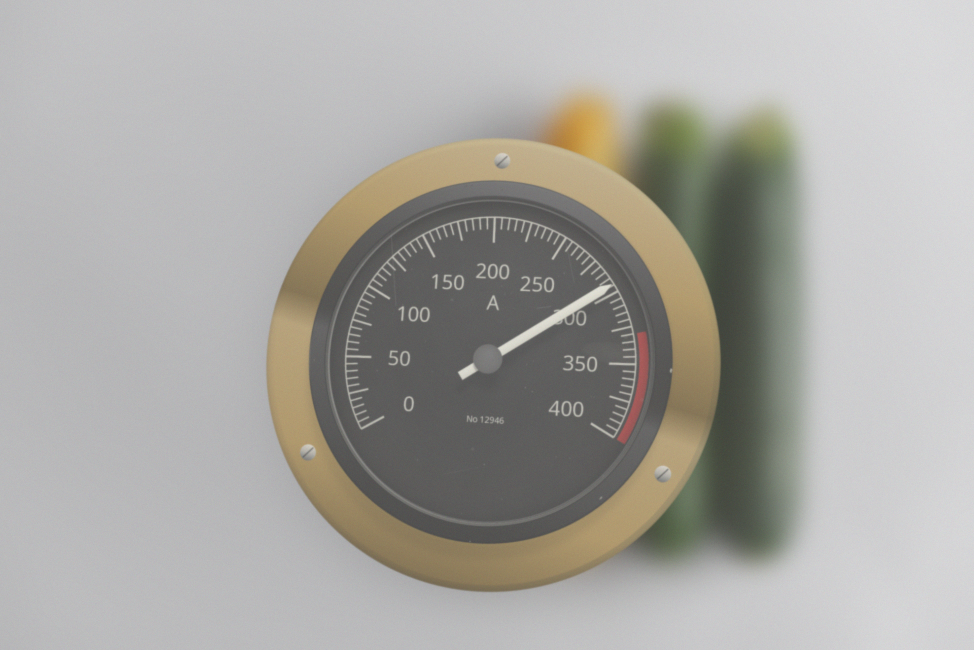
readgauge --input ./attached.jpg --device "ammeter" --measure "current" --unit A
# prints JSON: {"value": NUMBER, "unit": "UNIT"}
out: {"value": 295, "unit": "A"}
